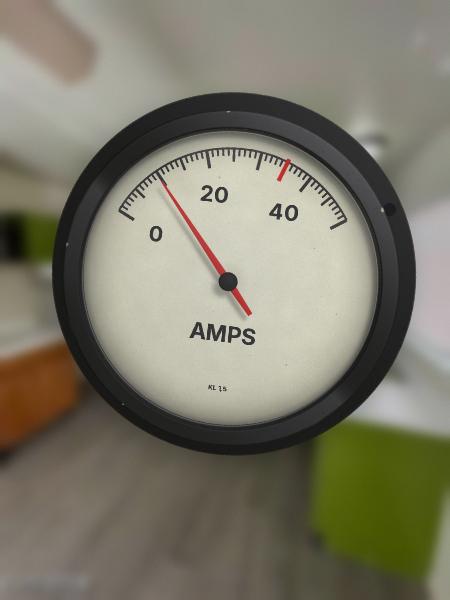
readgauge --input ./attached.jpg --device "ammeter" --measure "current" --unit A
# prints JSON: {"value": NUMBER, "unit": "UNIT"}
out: {"value": 10, "unit": "A"}
